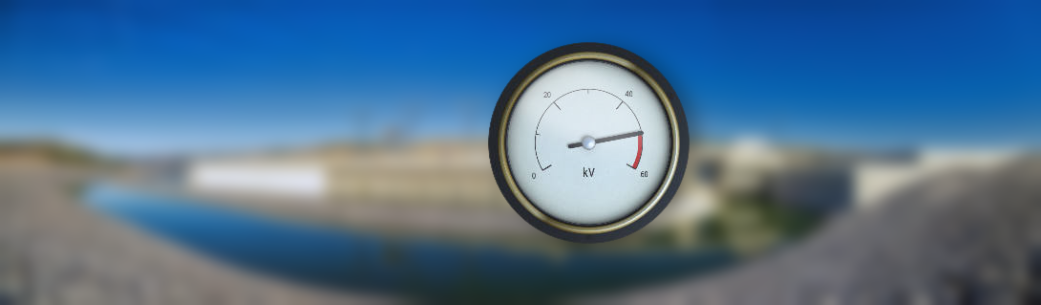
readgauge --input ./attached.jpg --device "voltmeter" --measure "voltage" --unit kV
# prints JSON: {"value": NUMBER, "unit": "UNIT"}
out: {"value": 50, "unit": "kV"}
